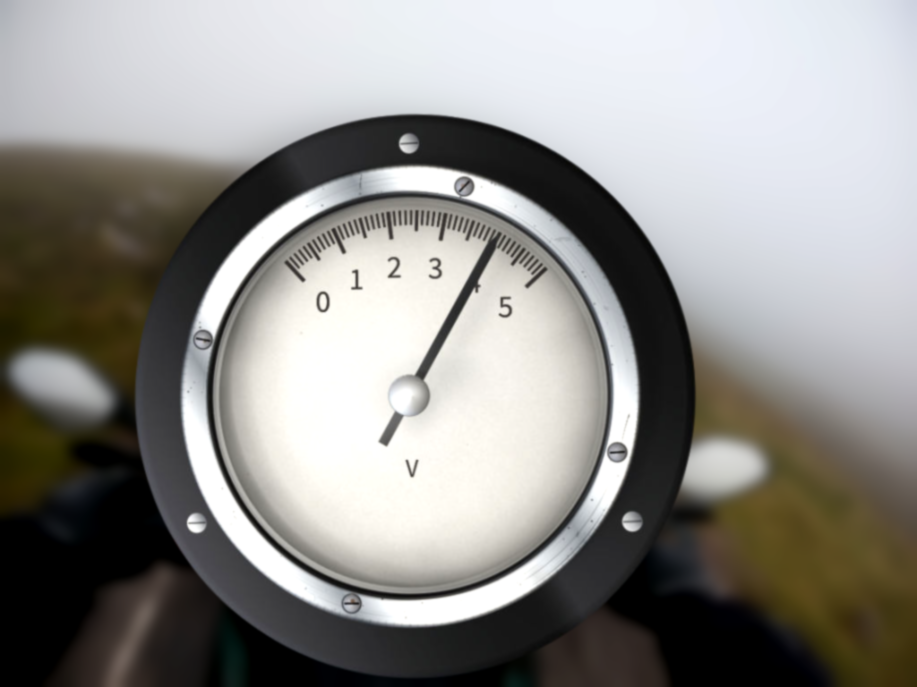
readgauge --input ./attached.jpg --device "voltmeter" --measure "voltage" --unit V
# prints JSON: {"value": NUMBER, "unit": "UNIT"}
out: {"value": 4, "unit": "V"}
